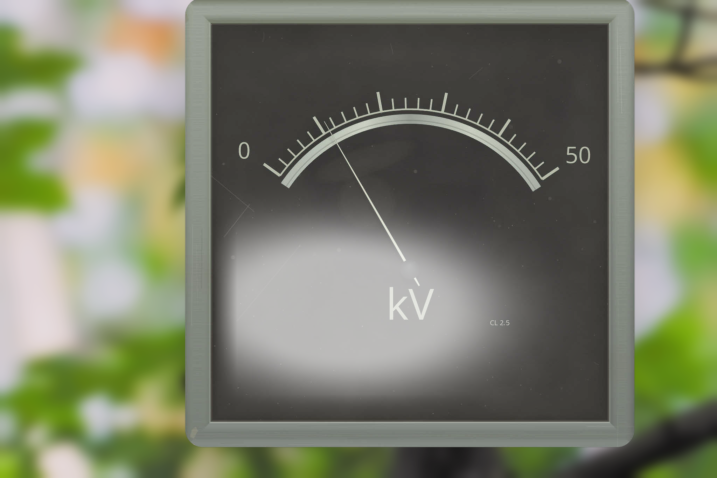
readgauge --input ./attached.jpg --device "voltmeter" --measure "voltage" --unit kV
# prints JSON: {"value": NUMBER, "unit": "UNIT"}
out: {"value": 11, "unit": "kV"}
